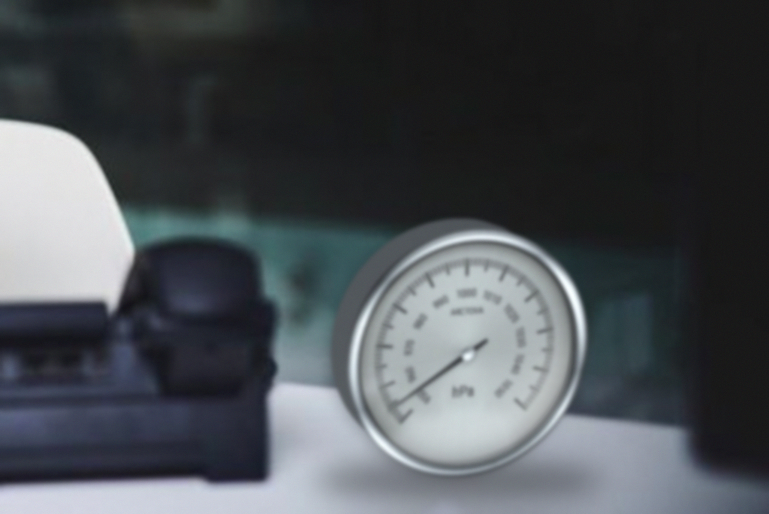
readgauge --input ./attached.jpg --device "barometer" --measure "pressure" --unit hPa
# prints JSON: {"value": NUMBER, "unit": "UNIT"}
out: {"value": 955, "unit": "hPa"}
